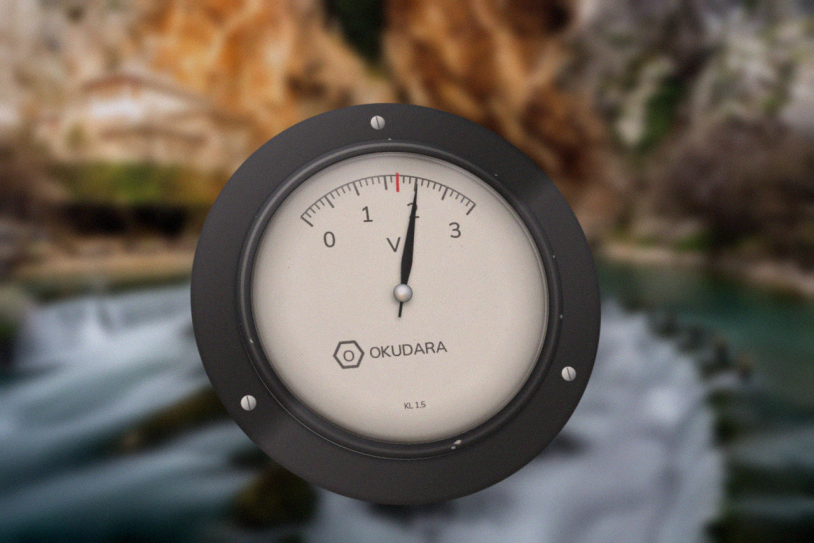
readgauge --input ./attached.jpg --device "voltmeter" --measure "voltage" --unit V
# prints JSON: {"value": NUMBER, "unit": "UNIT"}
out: {"value": 2, "unit": "V"}
